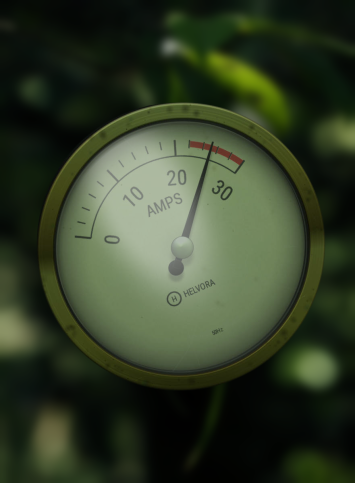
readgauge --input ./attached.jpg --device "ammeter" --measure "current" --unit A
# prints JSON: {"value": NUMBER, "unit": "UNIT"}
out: {"value": 25, "unit": "A"}
